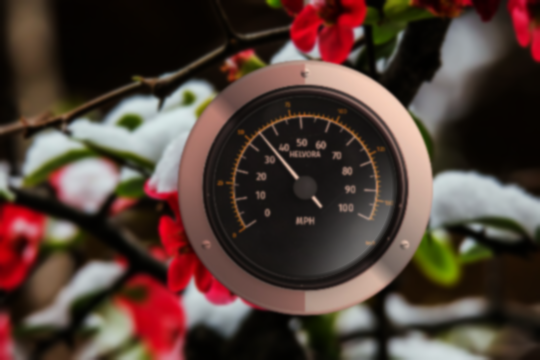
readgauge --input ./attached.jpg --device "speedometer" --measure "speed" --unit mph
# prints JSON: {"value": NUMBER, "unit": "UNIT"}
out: {"value": 35, "unit": "mph"}
